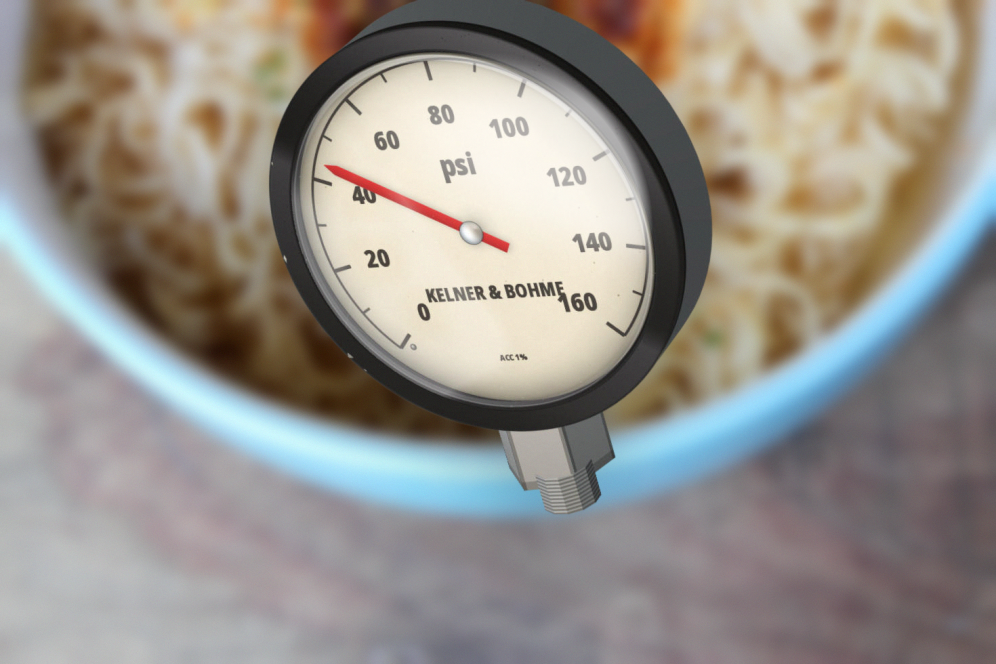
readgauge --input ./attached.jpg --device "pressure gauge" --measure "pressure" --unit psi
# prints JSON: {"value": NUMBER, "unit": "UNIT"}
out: {"value": 45, "unit": "psi"}
